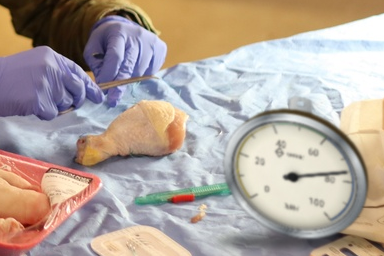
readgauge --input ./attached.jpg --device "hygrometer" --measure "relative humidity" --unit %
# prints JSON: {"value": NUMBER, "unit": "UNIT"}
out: {"value": 75, "unit": "%"}
